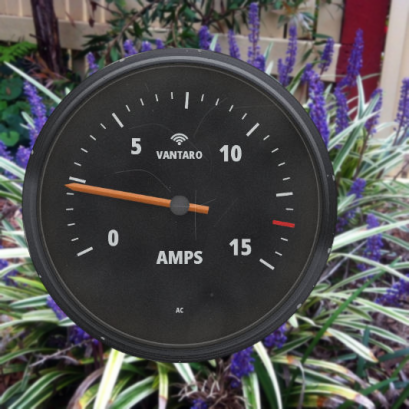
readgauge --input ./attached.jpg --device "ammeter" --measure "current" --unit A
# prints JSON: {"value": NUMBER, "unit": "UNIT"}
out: {"value": 2.25, "unit": "A"}
